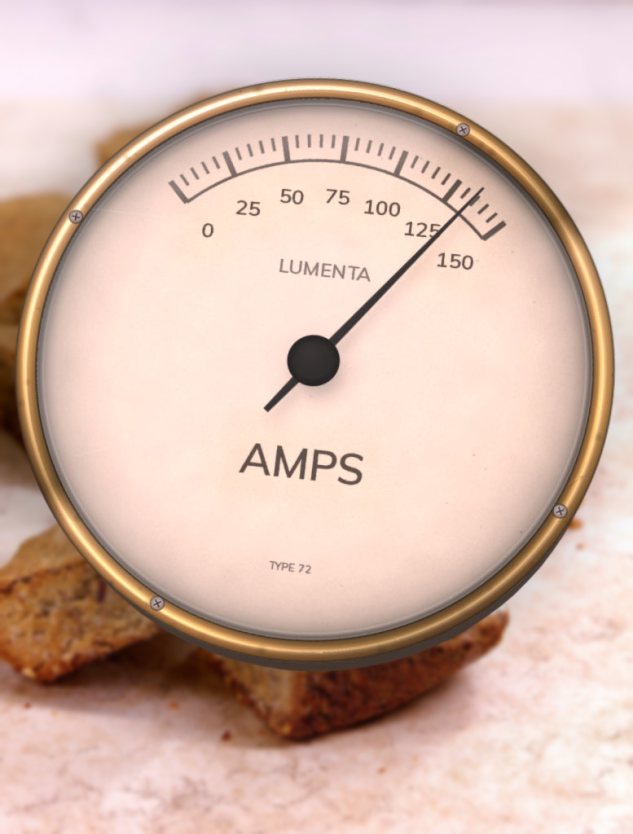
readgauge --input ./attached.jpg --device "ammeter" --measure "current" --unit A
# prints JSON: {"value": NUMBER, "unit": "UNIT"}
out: {"value": 135, "unit": "A"}
